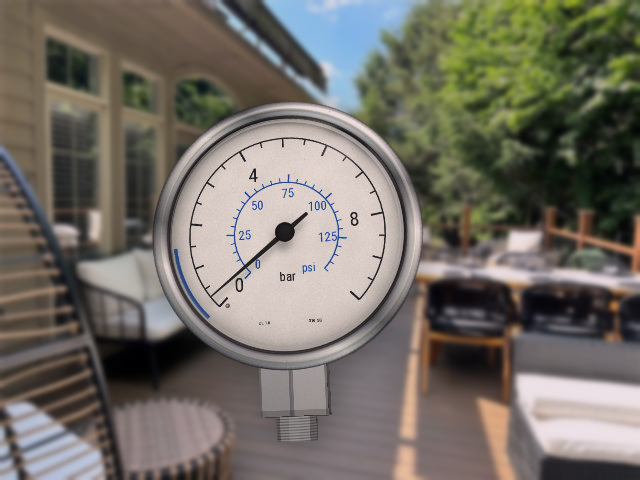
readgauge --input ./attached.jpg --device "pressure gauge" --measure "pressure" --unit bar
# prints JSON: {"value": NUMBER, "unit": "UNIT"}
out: {"value": 0.25, "unit": "bar"}
